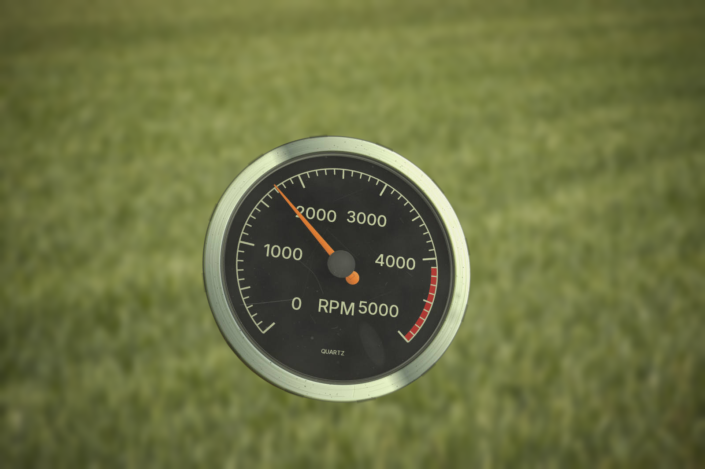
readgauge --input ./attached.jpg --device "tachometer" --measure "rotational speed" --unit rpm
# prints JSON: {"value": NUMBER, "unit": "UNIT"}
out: {"value": 1700, "unit": "rpm"}
